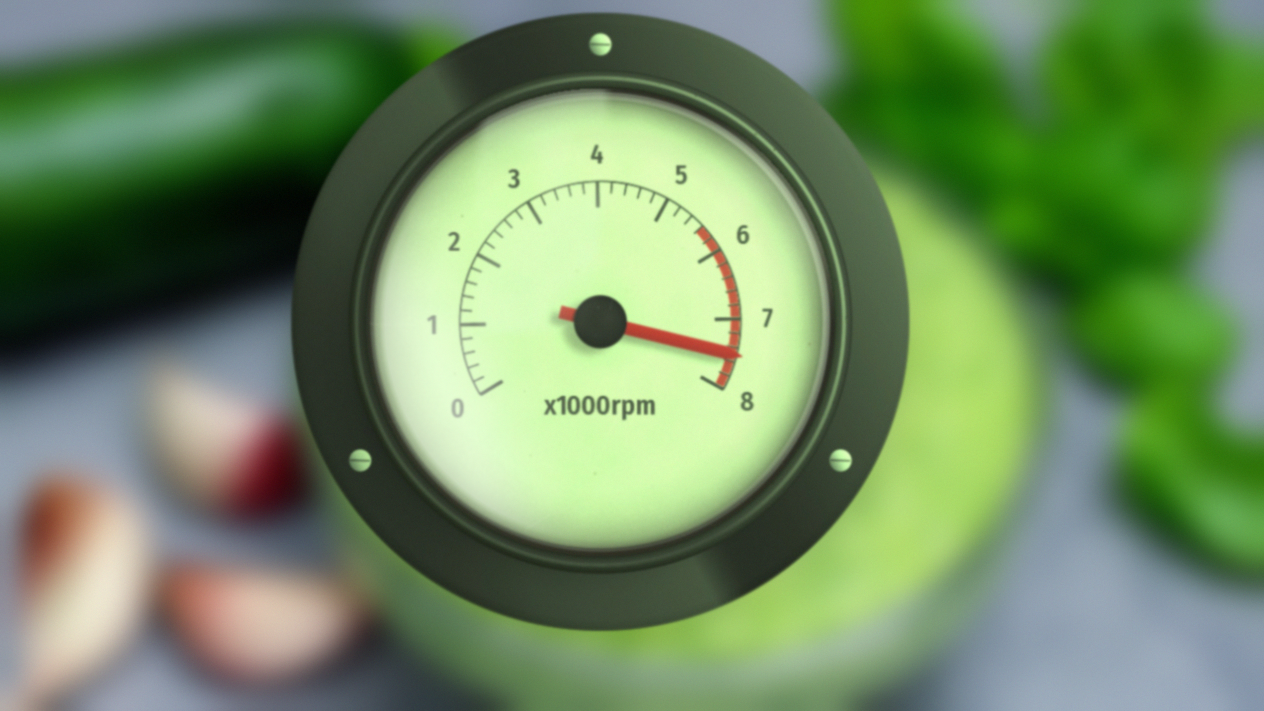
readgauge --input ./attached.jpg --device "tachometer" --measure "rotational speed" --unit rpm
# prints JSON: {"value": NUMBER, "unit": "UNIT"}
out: {"value": 7500, "unit": "rpm"}
